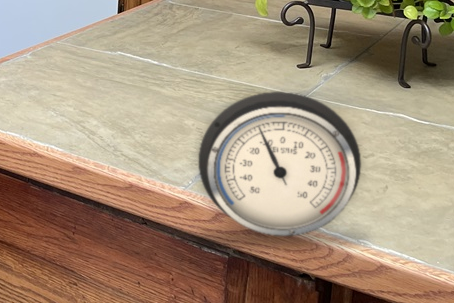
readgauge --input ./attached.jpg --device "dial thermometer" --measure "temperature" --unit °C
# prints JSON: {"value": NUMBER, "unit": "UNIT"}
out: {"value": -10, "unit": "°C"}
